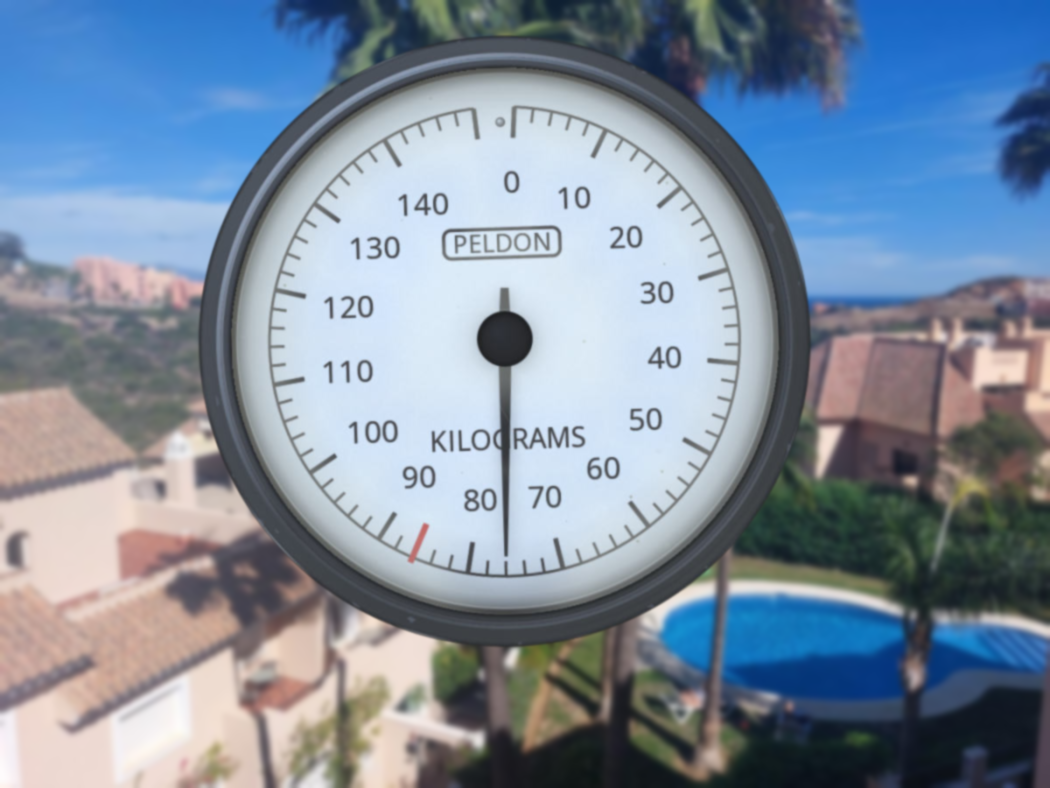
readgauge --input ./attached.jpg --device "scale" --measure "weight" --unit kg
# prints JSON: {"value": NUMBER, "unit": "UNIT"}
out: {"value": 76, "unit": "kg"}
